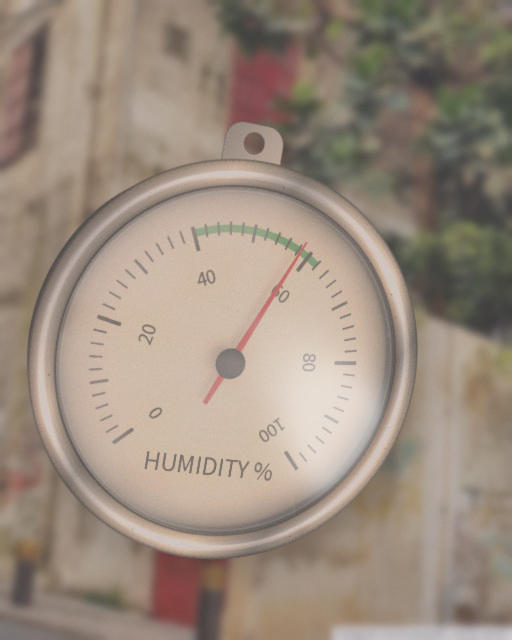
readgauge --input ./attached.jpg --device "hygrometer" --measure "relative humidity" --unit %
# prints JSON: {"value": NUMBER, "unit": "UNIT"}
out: {"value": 58, "unit": "%"}
